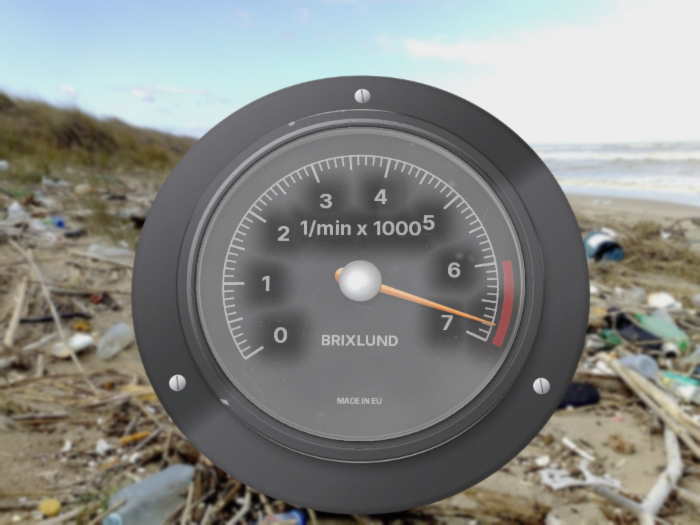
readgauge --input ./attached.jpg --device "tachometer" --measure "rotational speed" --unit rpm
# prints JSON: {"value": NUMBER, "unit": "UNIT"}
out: {"value": 6800, "unit": "rpm"}
